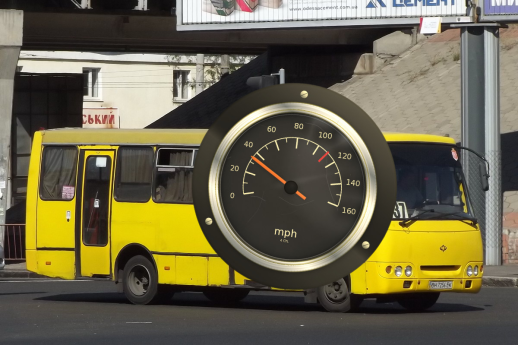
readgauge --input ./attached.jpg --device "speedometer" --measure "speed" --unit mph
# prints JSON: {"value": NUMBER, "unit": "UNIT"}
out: {"value": 35, "unit": "mph"}
